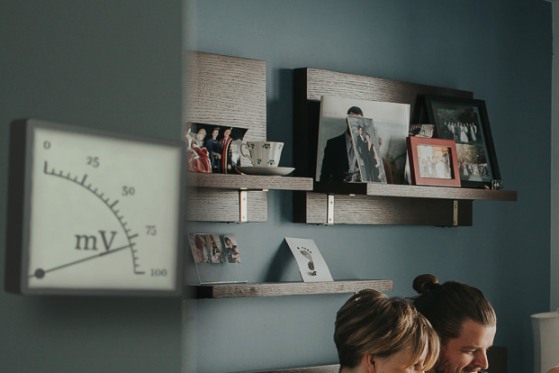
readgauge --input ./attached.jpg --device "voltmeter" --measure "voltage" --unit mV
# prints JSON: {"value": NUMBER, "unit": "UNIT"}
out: {"value": 80, "unit": "mV"}
